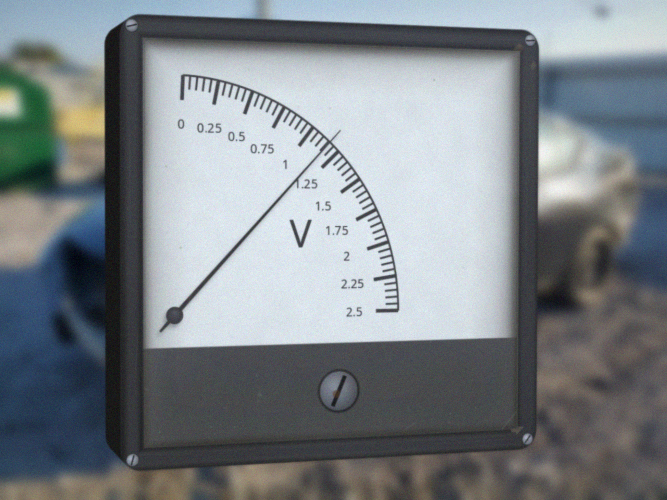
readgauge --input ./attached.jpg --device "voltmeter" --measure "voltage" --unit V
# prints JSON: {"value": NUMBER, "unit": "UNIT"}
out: {"value": 1.15, "unit": "V"}
